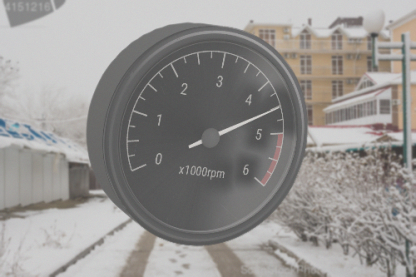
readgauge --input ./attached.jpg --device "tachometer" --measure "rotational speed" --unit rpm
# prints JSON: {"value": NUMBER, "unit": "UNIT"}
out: {"value": 4500, "unit": "rpm"}
